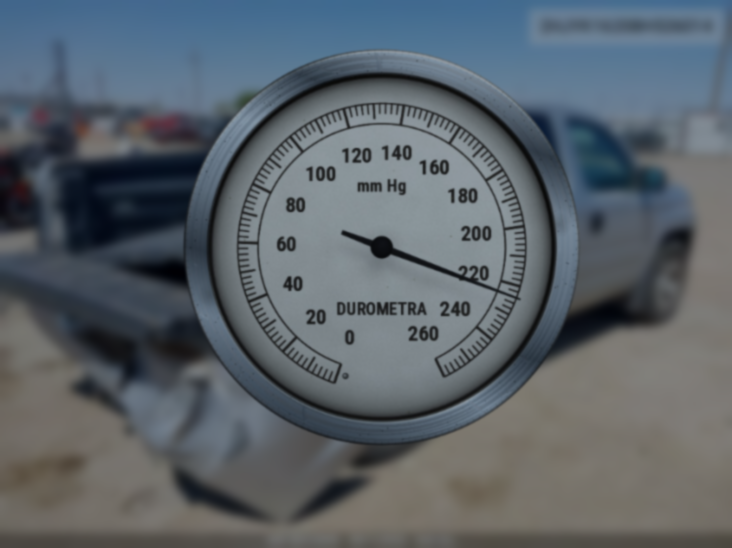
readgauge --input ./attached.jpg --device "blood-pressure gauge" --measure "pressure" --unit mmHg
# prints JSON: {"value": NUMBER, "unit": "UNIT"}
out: {"value": 224, "unit": "mmHg"}
